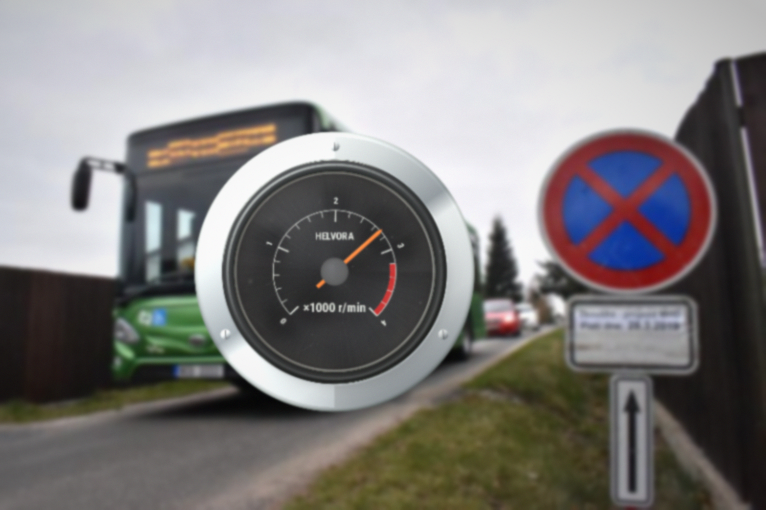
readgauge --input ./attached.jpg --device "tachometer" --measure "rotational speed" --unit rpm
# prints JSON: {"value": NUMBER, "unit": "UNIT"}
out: {"value": 2700, "unit": "rpm"}
